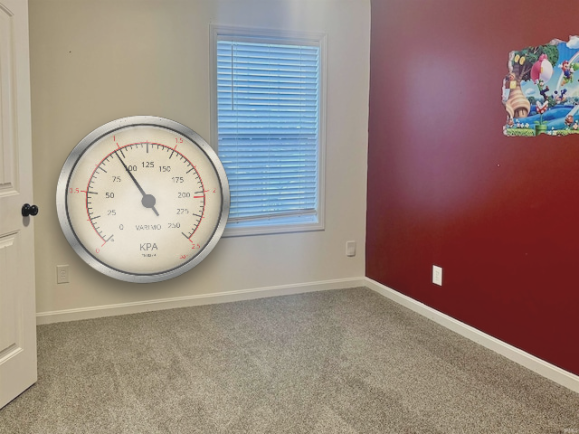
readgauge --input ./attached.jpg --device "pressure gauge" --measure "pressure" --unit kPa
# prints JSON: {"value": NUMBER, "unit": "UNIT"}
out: {"value": 95, "unit": "kPa"}
